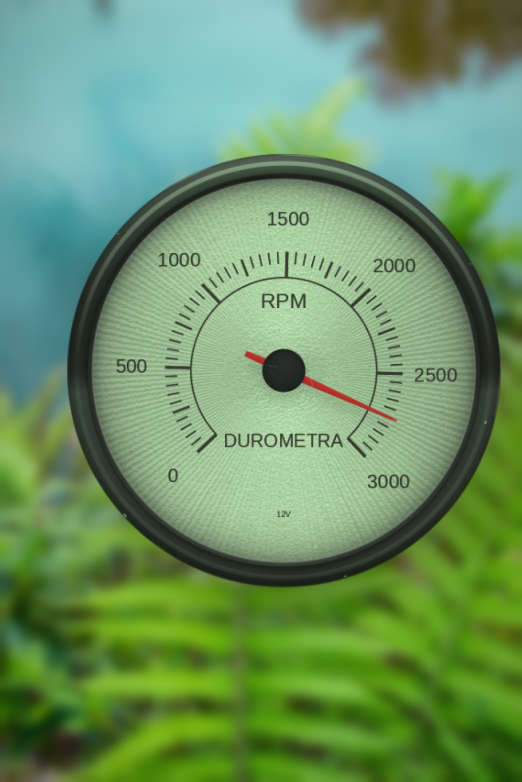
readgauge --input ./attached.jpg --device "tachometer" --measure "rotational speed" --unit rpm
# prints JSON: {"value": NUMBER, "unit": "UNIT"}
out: {"value": 2750, "unit": "rpm"}
